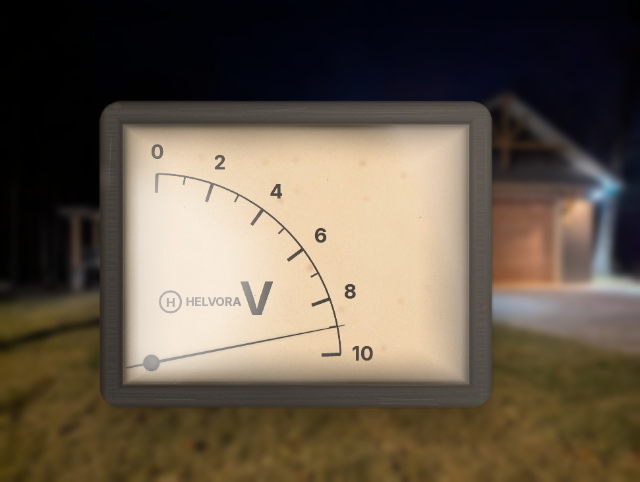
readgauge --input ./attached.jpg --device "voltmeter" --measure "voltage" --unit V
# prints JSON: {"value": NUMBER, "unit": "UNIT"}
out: {"value": 9, "unit": "V"}
